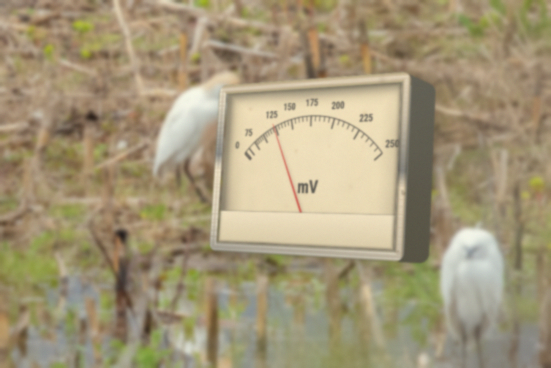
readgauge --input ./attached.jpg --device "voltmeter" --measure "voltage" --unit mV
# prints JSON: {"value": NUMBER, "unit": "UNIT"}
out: {"value": 125, "unit": "mV"}
